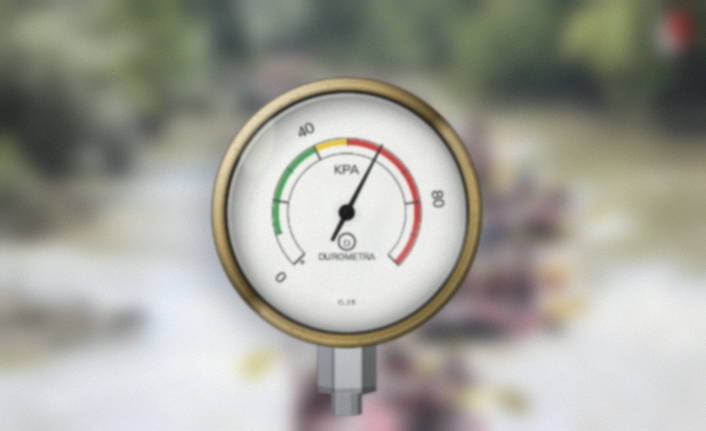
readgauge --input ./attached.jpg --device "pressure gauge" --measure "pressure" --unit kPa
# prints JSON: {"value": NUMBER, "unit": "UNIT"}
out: {"value": 60, "unit": "kPa"}
